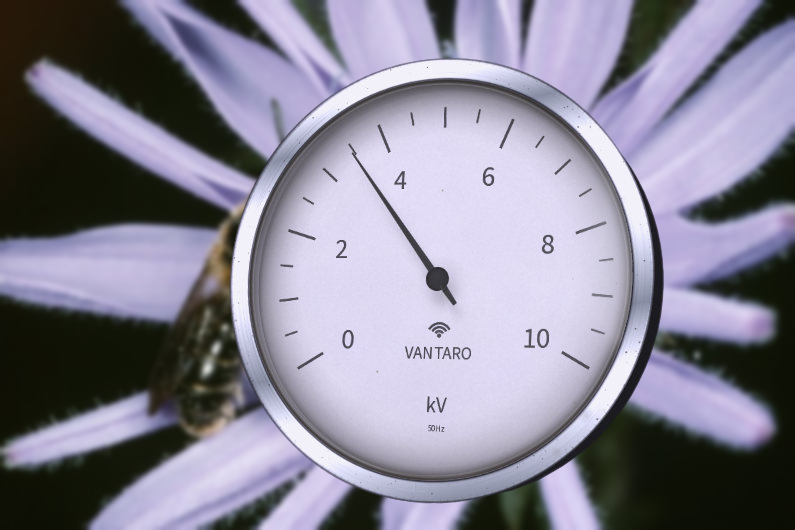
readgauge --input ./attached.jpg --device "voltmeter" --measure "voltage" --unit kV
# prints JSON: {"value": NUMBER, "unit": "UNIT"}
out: {"value": 3.5, "unit": "kV"}
